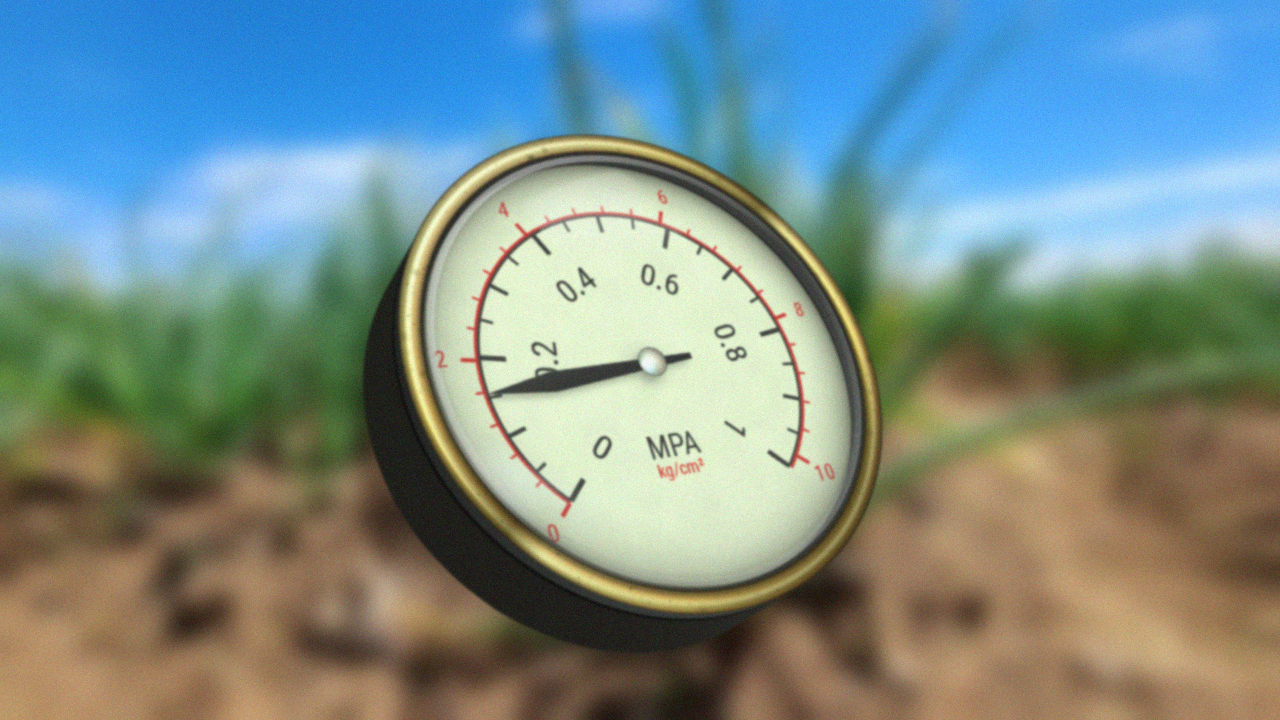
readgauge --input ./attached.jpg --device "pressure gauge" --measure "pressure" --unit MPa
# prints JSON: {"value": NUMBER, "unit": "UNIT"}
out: {"value": 0.15, "unit": "MPa"}
